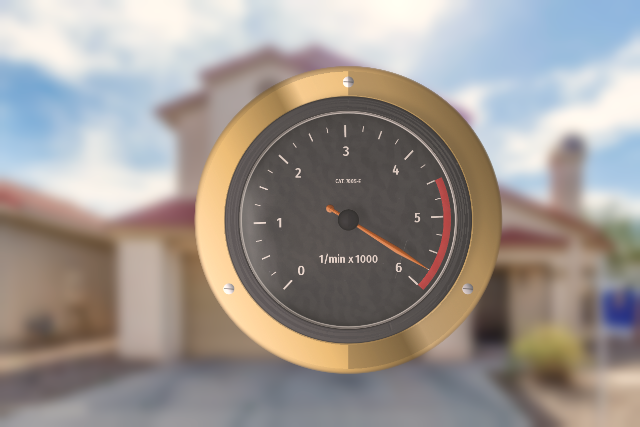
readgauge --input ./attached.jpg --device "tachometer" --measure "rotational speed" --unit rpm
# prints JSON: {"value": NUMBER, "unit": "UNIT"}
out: {"value": 5750, "unit": "rpm"}
